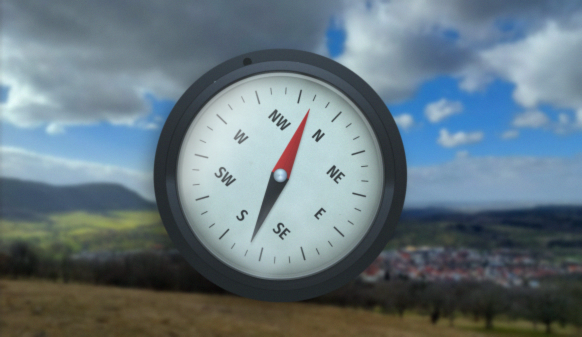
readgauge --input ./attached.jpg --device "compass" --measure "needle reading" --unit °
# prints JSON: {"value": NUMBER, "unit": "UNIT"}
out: {"value": 340, "unit": "°"}
